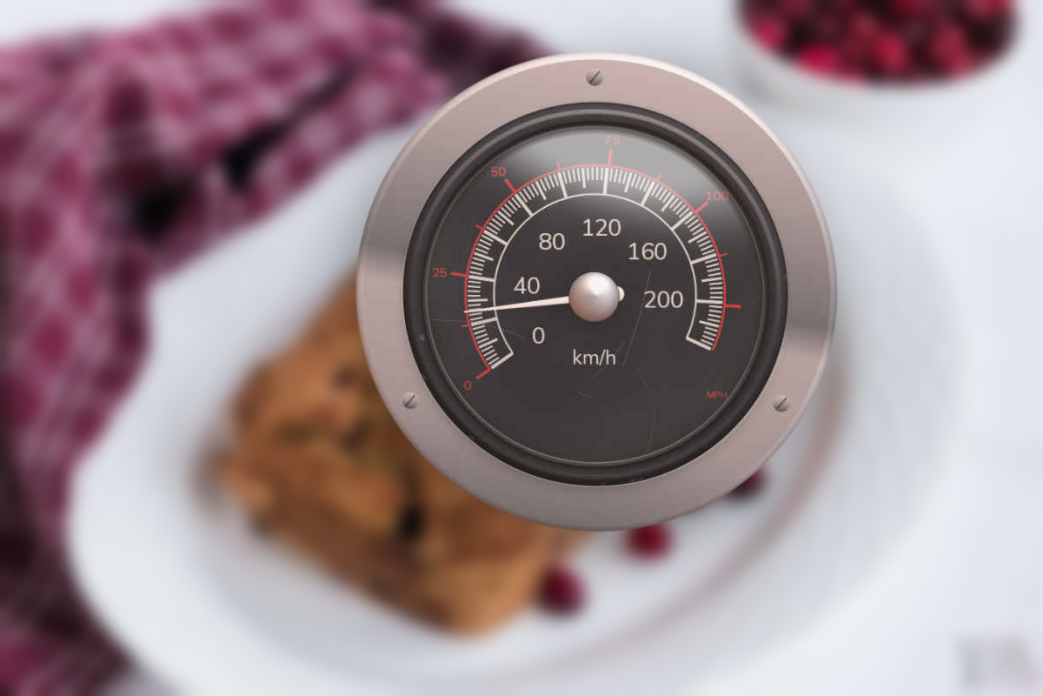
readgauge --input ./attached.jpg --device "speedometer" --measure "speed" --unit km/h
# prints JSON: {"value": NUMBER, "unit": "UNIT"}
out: {"value": 26, "unit": "km/h"}
